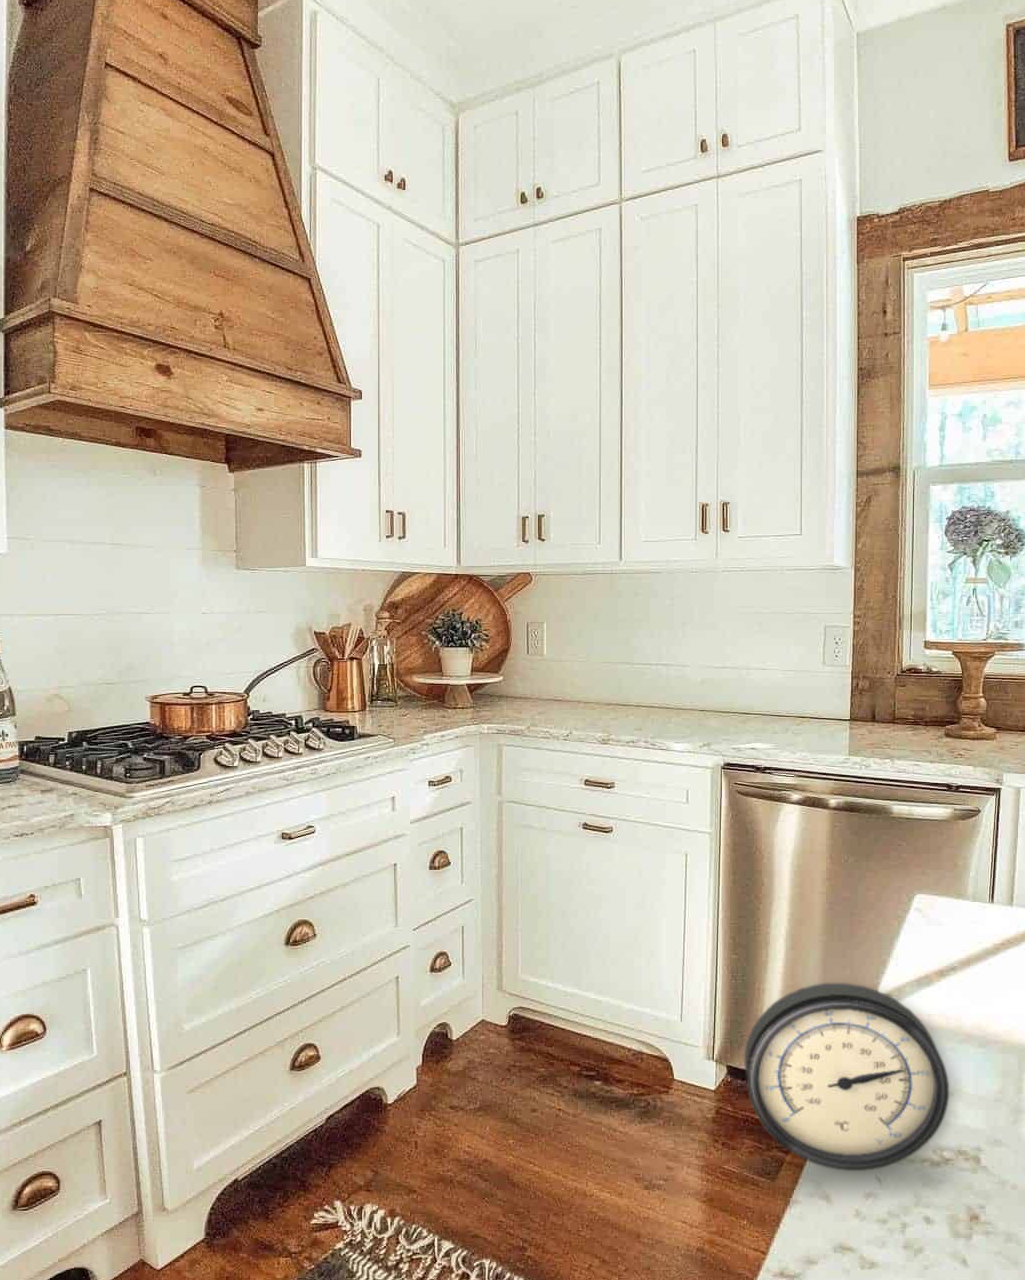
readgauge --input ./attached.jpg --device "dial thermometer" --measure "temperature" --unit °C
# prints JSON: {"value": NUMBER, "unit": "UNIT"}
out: {"value": 35, "unit": "°C"}
